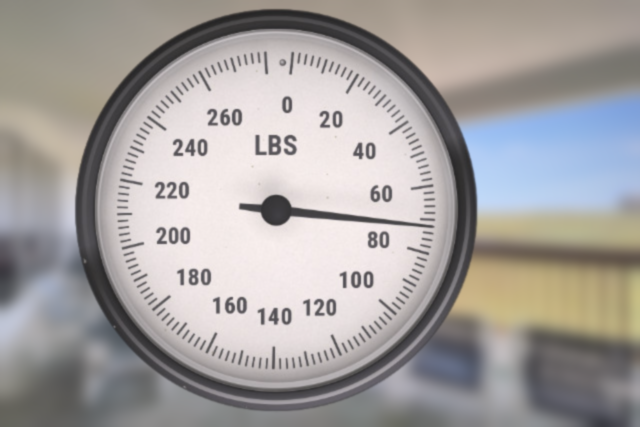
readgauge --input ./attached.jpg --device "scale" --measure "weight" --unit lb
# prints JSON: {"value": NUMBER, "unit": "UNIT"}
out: {"value": 72, "unit": "lb"}
